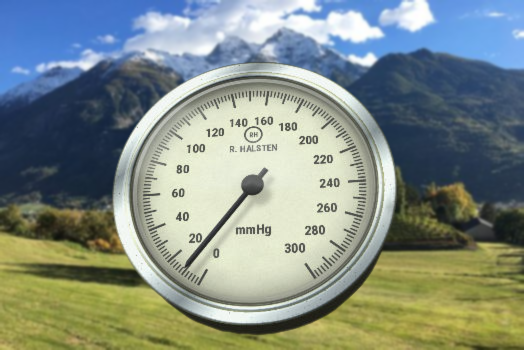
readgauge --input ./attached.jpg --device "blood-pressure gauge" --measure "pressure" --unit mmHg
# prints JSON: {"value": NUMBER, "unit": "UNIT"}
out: {"value": 10, "unit": "mmHg"}
